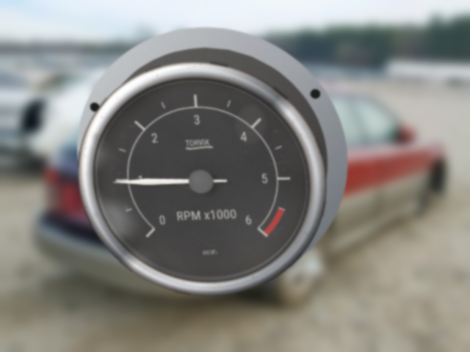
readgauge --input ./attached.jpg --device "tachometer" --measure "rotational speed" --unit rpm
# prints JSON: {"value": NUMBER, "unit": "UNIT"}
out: {"value": 1000, "unit": "rpm"}
